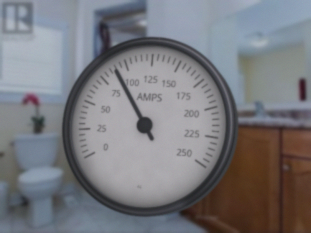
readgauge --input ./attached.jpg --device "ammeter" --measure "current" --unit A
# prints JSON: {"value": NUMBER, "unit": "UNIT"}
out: {"value": 90, "unit": "A"}
